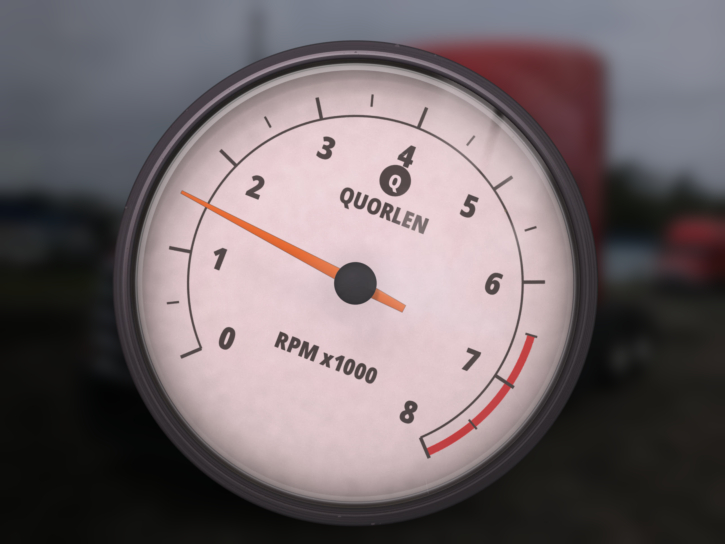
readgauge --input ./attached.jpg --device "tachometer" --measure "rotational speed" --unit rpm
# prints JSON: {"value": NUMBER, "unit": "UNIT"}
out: {"value": 1500, "unit": "rpm"}
